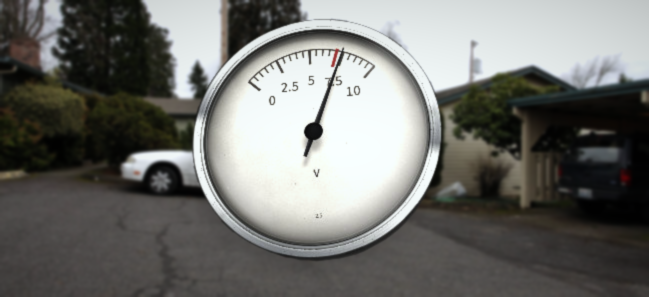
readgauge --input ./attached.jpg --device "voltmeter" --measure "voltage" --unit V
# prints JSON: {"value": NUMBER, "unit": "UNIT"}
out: {"value": 7.5, "unit": "V"}
